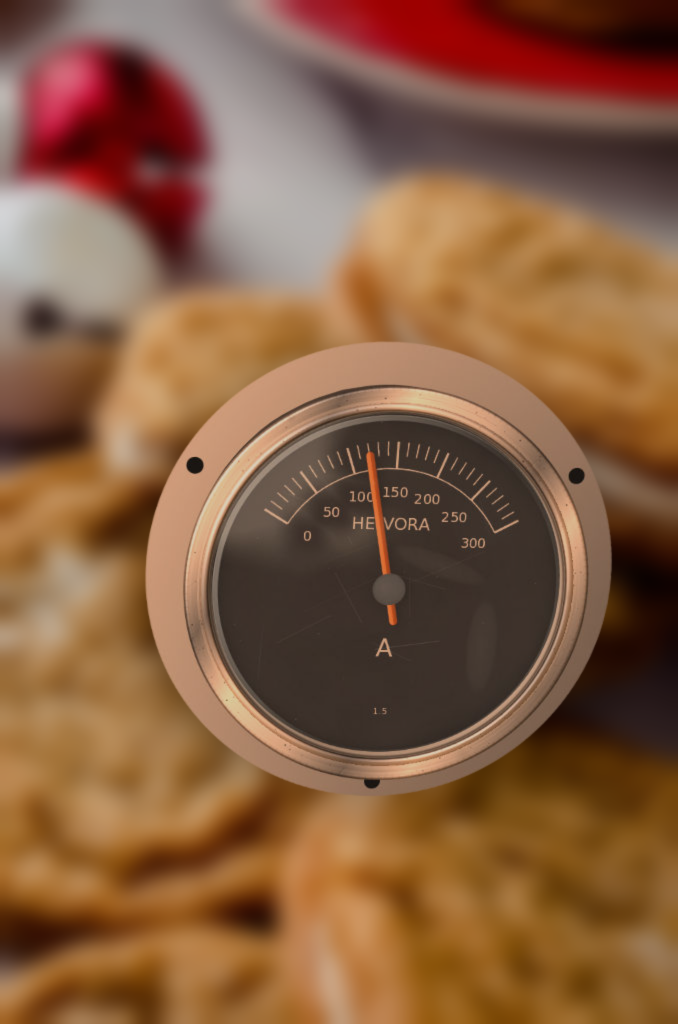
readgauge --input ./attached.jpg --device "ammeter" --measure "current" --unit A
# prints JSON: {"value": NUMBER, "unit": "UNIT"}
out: {"value": 120, "unit": "A"}
